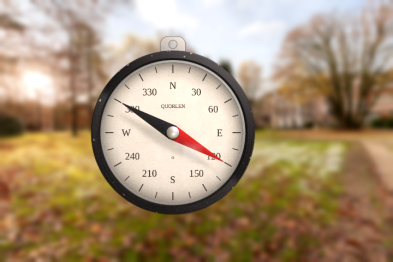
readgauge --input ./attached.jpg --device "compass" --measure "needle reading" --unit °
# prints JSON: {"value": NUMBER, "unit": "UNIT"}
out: {"value": 120, "unit": "°"}
